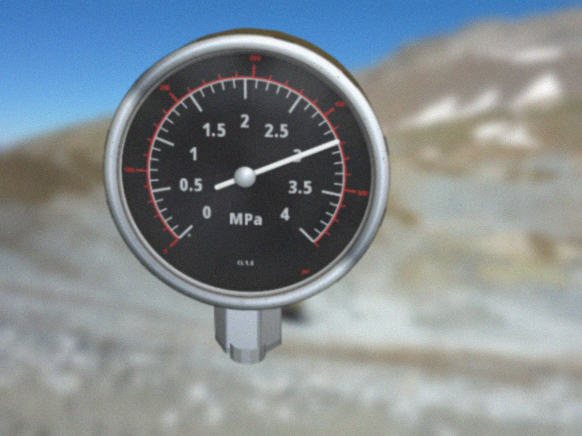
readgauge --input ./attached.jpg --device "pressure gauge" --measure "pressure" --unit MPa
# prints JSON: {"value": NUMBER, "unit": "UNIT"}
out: {"value": 3, "unit": "MPa"}
